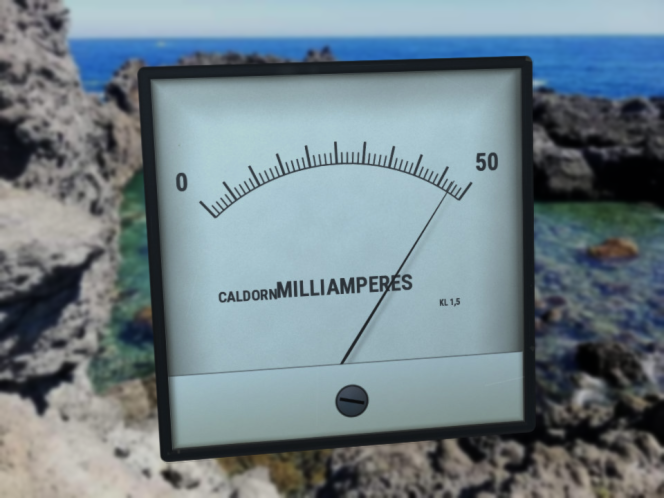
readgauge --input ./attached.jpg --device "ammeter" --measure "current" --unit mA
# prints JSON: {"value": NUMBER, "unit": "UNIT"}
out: {"value": 47, "unit": "mA"}
